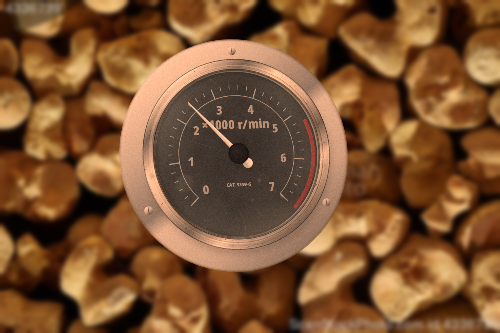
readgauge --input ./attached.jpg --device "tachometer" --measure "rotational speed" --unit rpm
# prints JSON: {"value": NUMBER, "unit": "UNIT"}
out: {"value": 2400, "unit": "rpm"}
